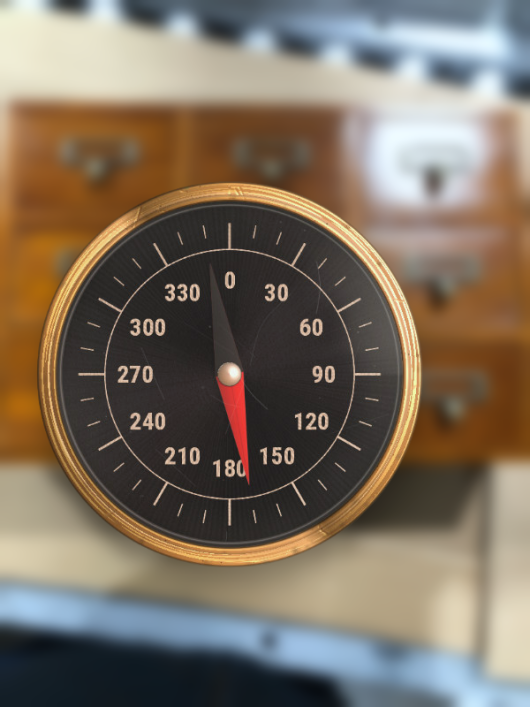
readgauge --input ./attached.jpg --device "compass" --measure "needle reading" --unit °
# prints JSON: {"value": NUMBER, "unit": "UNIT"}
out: {"value": 170, "unit": "°"}
